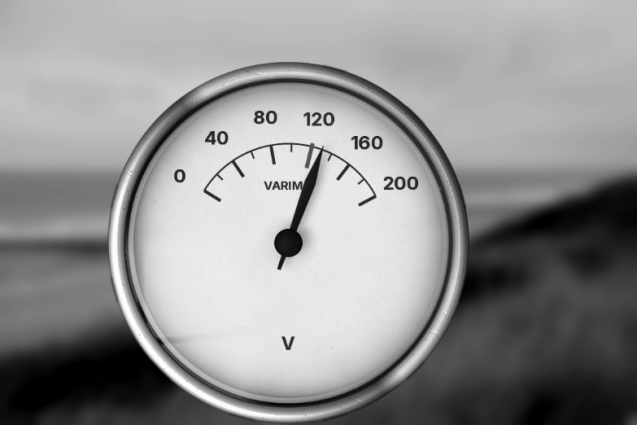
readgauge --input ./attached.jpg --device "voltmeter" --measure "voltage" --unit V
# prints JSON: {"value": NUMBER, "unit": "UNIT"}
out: {"value": 130, "unit": "V"}
